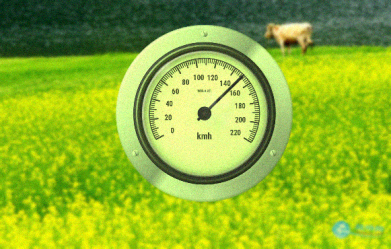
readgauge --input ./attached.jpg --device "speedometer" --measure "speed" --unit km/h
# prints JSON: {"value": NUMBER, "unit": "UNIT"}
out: {"value": 150, "unit": "km/h"}
